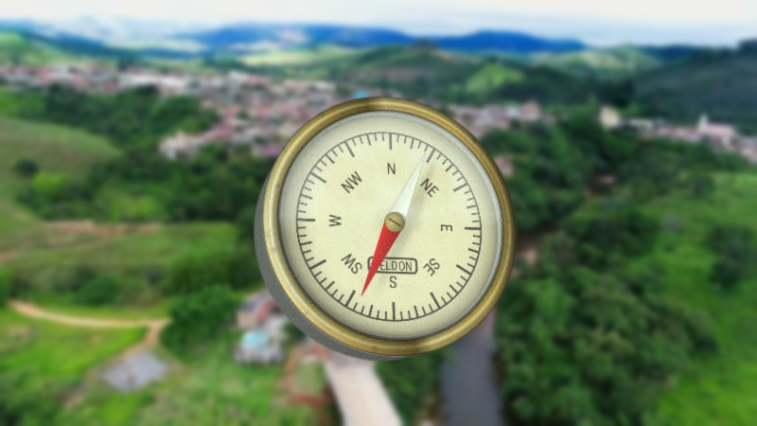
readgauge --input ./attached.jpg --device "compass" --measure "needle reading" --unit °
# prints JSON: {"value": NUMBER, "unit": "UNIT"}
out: {"value": 205, "unit": "°"}
